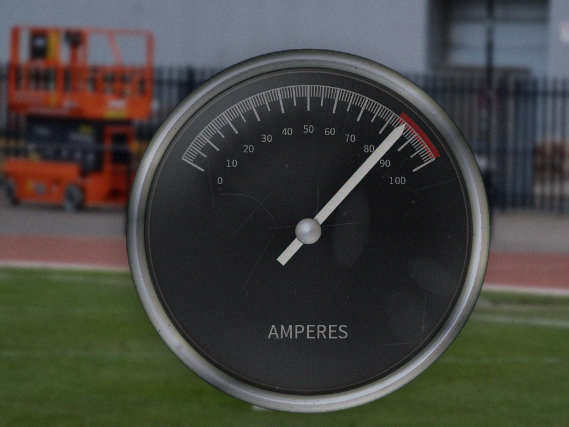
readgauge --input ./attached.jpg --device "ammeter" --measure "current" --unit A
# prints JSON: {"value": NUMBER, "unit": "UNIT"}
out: {"value": 85, "unit": "A"}
